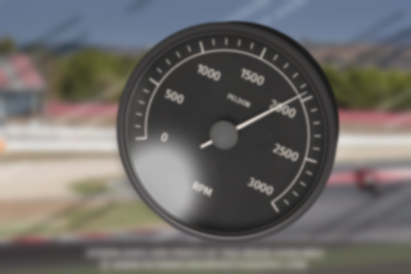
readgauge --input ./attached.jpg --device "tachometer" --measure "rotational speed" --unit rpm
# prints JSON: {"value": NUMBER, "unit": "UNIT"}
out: {"value": 1950, "unit": "rpm"}
